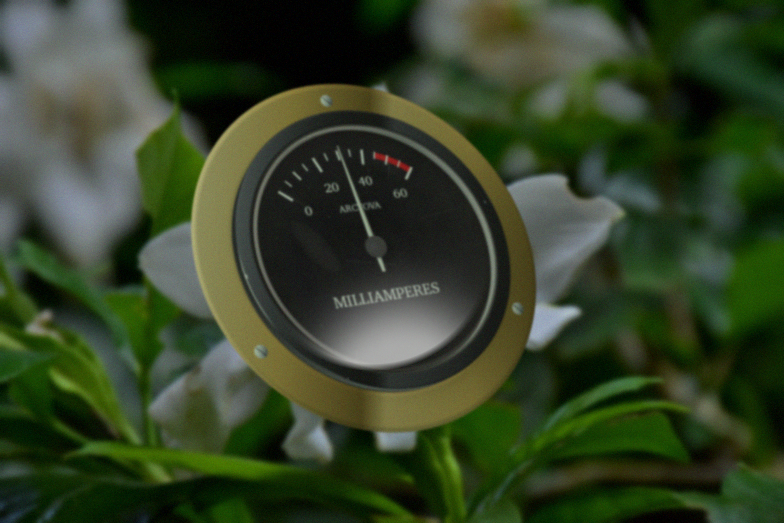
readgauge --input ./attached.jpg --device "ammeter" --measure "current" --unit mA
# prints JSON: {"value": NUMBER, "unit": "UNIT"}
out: {"value": 30, "unit": "mA"}
